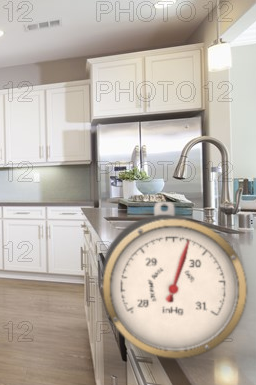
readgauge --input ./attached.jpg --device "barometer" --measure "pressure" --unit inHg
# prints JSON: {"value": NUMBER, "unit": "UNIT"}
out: {"value": 29.7, "unit": "inHg"}
